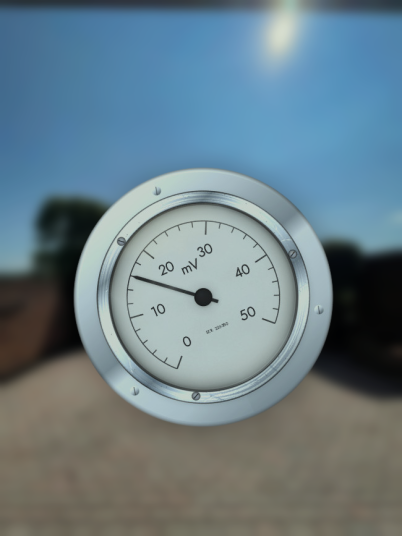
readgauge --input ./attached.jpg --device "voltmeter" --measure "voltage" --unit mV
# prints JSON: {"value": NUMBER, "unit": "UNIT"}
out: {"value": 16, "unit": "mV"}
